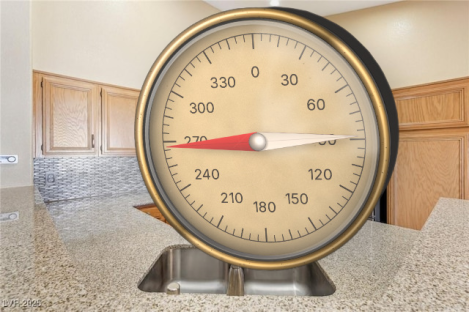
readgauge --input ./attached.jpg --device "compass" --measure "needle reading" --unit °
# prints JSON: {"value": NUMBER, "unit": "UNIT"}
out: {"value": 267.5, "unit": "°"}
